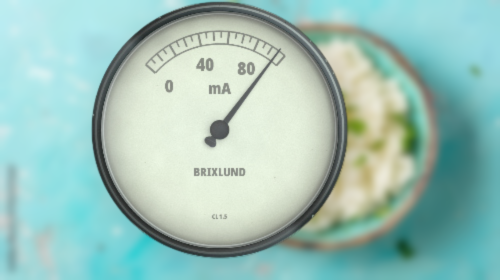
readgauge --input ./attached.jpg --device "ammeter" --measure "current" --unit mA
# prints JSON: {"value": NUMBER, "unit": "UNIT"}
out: {"value": 95, "unit": "mA"}
